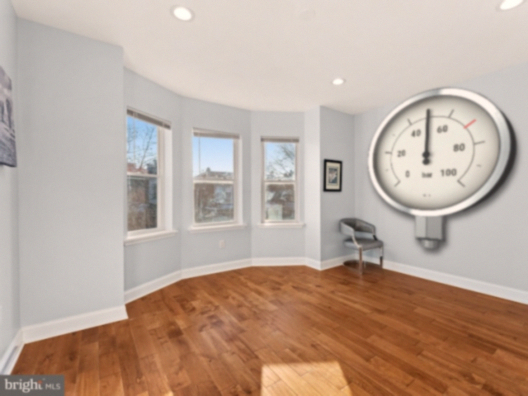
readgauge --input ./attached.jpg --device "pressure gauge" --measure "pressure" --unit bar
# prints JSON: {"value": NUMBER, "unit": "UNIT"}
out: {"value": 50, "unit": "bar"}
